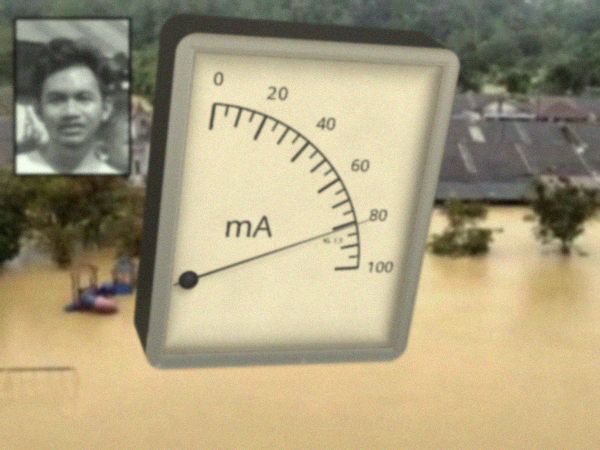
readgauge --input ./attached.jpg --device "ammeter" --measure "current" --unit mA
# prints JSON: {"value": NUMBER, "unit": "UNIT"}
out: {"value": 80, "unit": "mA"}
